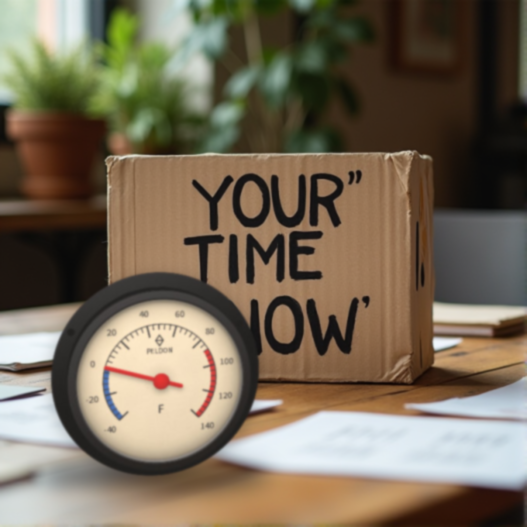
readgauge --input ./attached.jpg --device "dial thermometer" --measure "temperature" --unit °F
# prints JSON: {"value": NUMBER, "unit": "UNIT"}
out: {"value": 0, "unit": "°F"}
